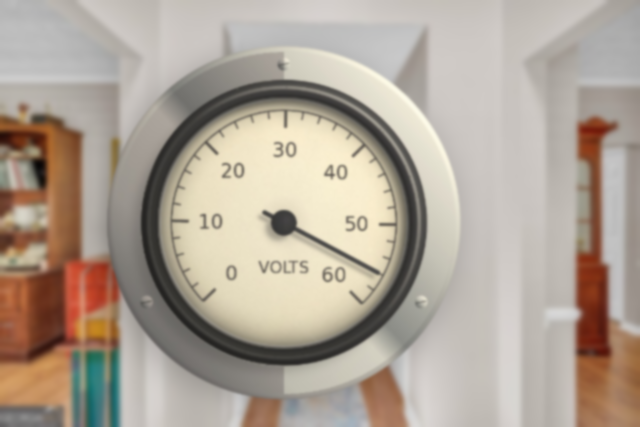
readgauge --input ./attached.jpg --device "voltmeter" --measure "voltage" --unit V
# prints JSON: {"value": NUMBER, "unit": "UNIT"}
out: {"value": 56, "unit": "V"}
